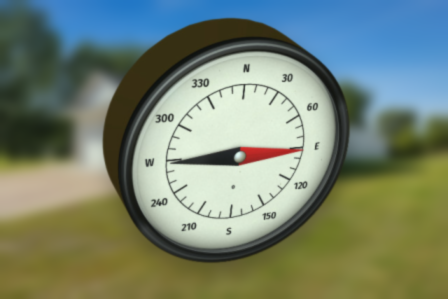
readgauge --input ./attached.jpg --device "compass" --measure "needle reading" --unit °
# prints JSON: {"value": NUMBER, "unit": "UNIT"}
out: {"value": 90, "unit": "°"}
